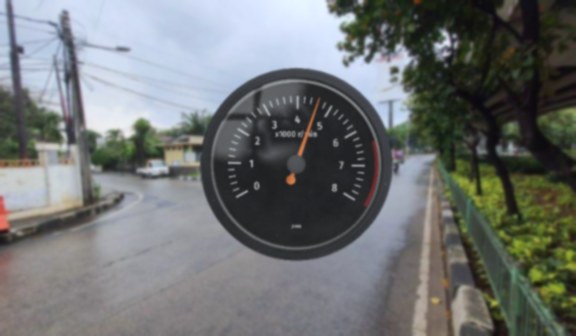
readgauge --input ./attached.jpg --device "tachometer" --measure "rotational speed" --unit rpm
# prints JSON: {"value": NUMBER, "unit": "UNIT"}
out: {"value": 4600, "unit": "rpm"}
